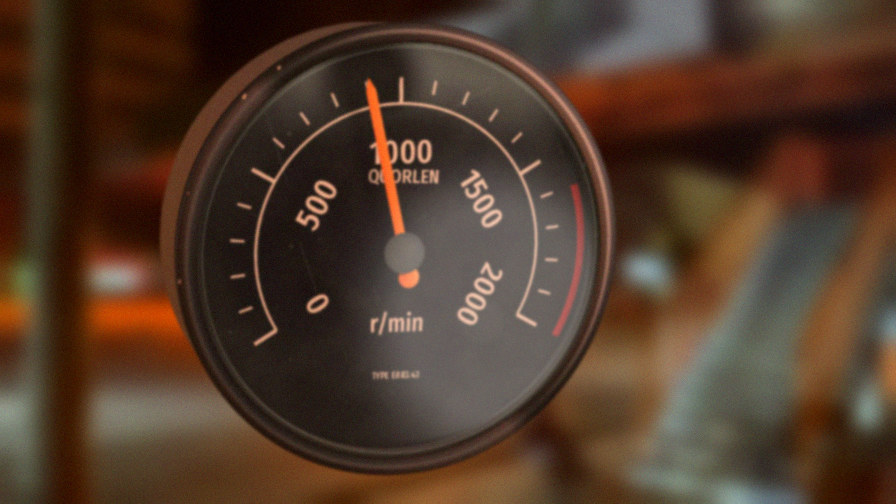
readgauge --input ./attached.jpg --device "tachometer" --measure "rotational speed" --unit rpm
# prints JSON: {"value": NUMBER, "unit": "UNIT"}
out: {"value": 900, "unit": "rpm"}
